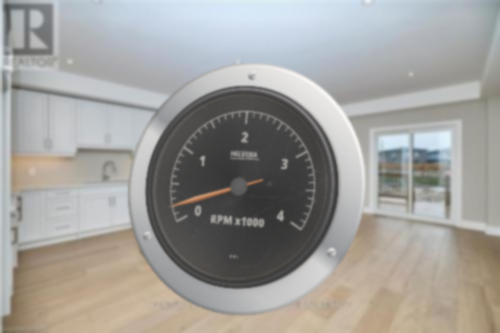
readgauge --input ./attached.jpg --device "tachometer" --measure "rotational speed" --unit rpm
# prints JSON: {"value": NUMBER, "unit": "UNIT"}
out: {"value": 200, "unit": "rpm"}
